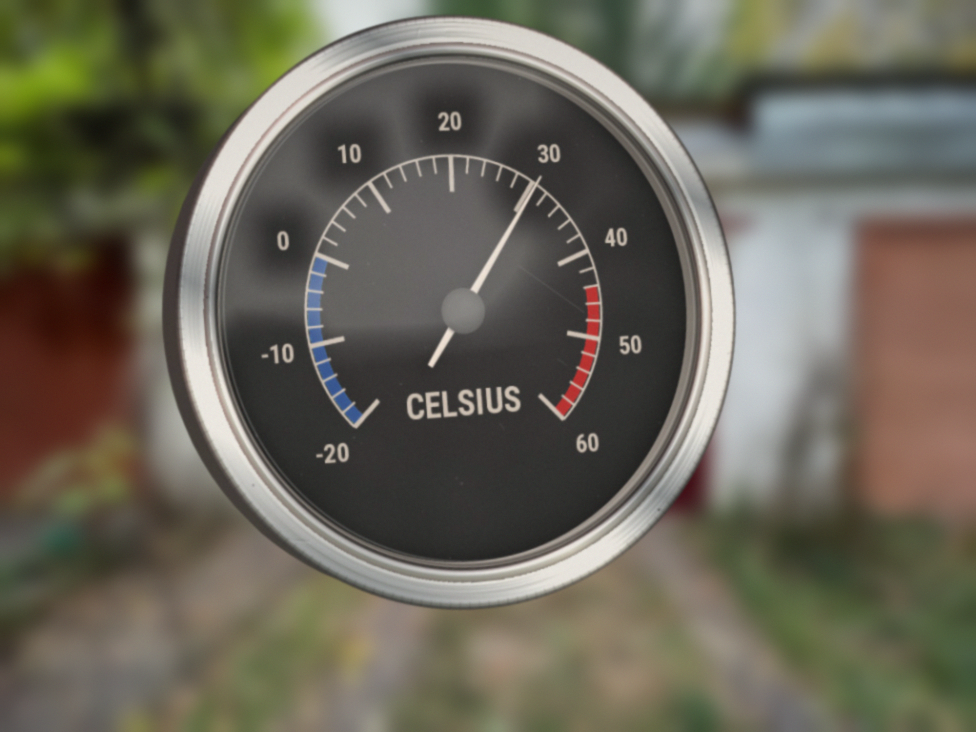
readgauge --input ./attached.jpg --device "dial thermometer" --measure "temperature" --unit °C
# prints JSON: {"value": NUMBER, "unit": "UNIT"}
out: {"value": 30, "unit": "°C"}
